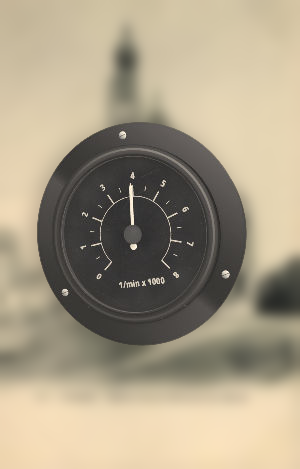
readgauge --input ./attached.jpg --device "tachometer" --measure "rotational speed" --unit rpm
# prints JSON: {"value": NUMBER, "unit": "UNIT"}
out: {"value": 4000, "unit": "rpm"}
